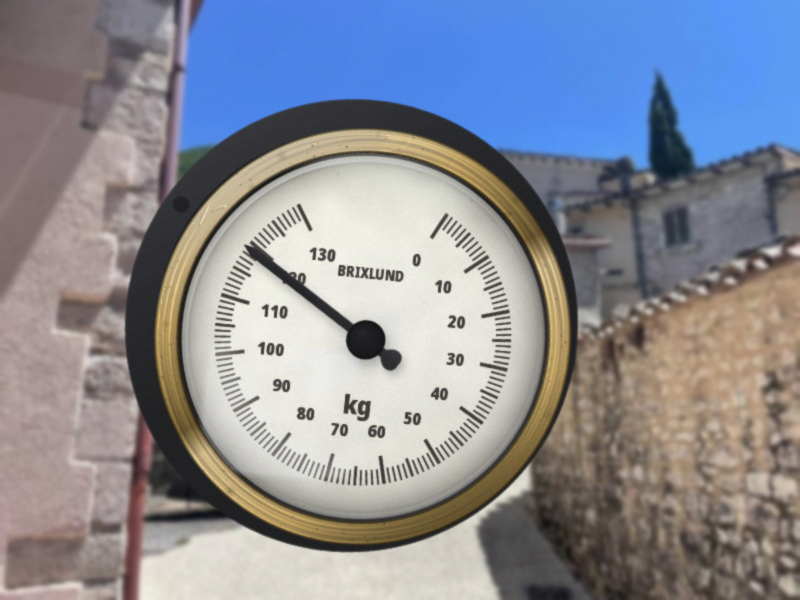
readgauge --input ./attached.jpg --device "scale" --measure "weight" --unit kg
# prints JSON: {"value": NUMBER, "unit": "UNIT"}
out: {"value": 119, "unit": "kg"}
